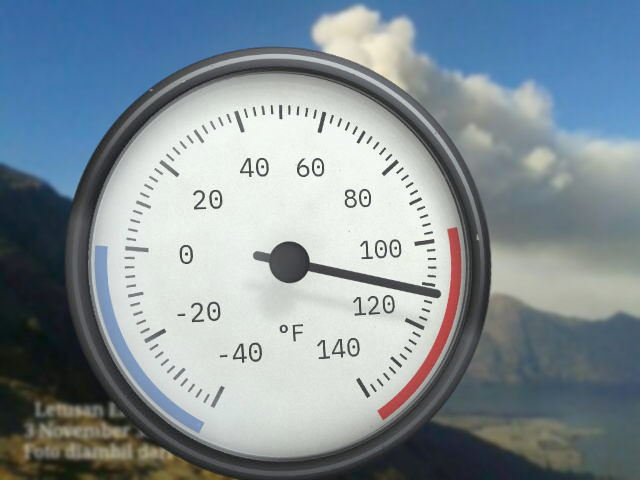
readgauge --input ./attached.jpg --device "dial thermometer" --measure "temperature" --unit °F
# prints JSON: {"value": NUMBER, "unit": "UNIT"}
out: {"value": 112, "unit": "°F"}
